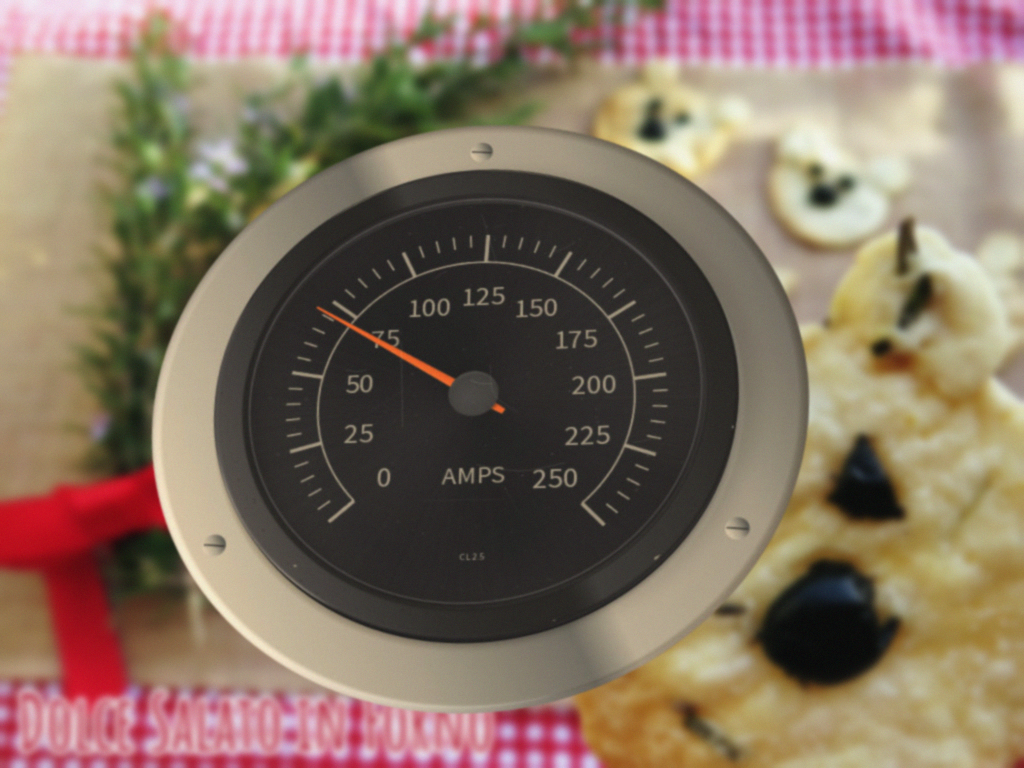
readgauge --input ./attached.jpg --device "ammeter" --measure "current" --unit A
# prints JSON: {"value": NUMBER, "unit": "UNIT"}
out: {"value": 70, "unit": "A"}
